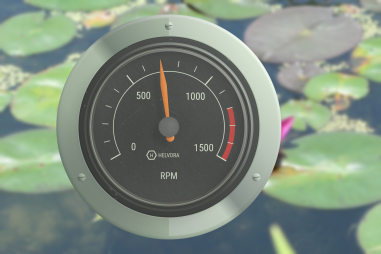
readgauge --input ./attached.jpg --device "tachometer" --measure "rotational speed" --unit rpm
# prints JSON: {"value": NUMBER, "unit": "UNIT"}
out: {"value": 700, "unit": "rpm"}
